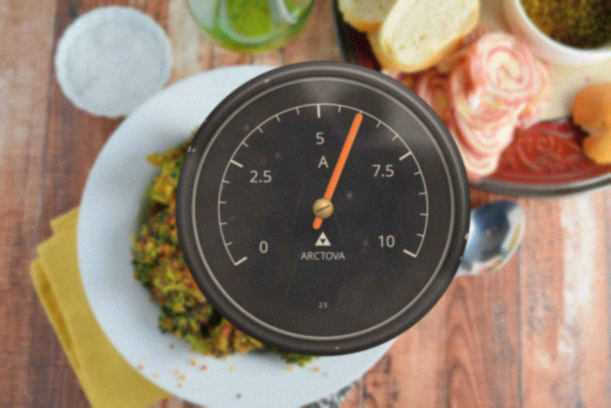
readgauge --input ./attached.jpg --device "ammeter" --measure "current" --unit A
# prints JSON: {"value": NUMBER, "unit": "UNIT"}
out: {"value": 6, "unit": "A"}
